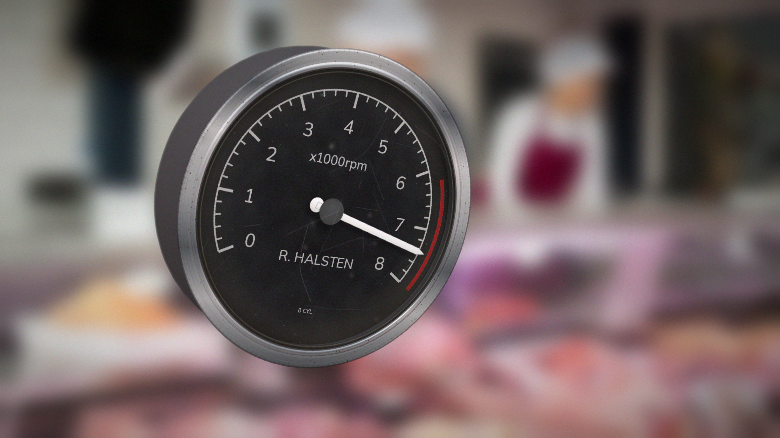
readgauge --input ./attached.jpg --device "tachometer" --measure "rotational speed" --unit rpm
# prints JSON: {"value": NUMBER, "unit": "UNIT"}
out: {"value": 7400, "unit": "rpm"}
